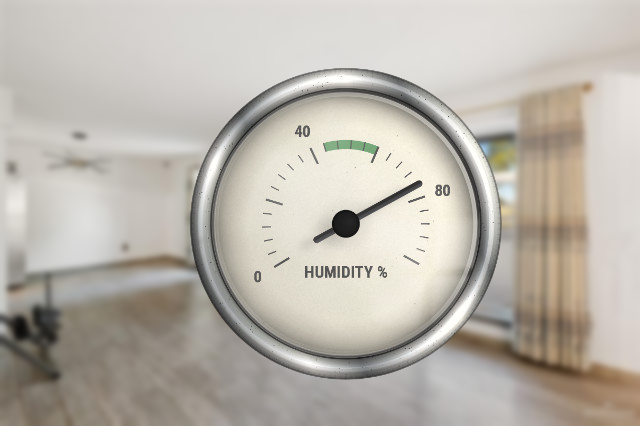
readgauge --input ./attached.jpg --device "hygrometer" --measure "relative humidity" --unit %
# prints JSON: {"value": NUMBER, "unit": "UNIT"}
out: {"value": 76, "unit": "%"}
